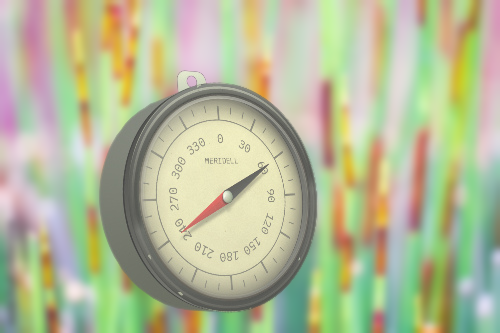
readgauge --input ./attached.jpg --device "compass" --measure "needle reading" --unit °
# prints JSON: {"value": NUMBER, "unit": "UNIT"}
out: {"value": 240, "unit": "°"}
